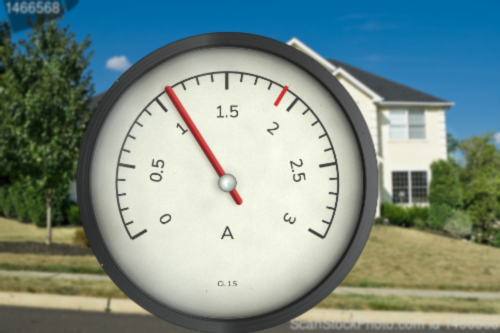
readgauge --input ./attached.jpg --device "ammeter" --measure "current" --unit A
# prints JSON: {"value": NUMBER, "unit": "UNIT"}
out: {"value": 1.1, "unit": "A"}
